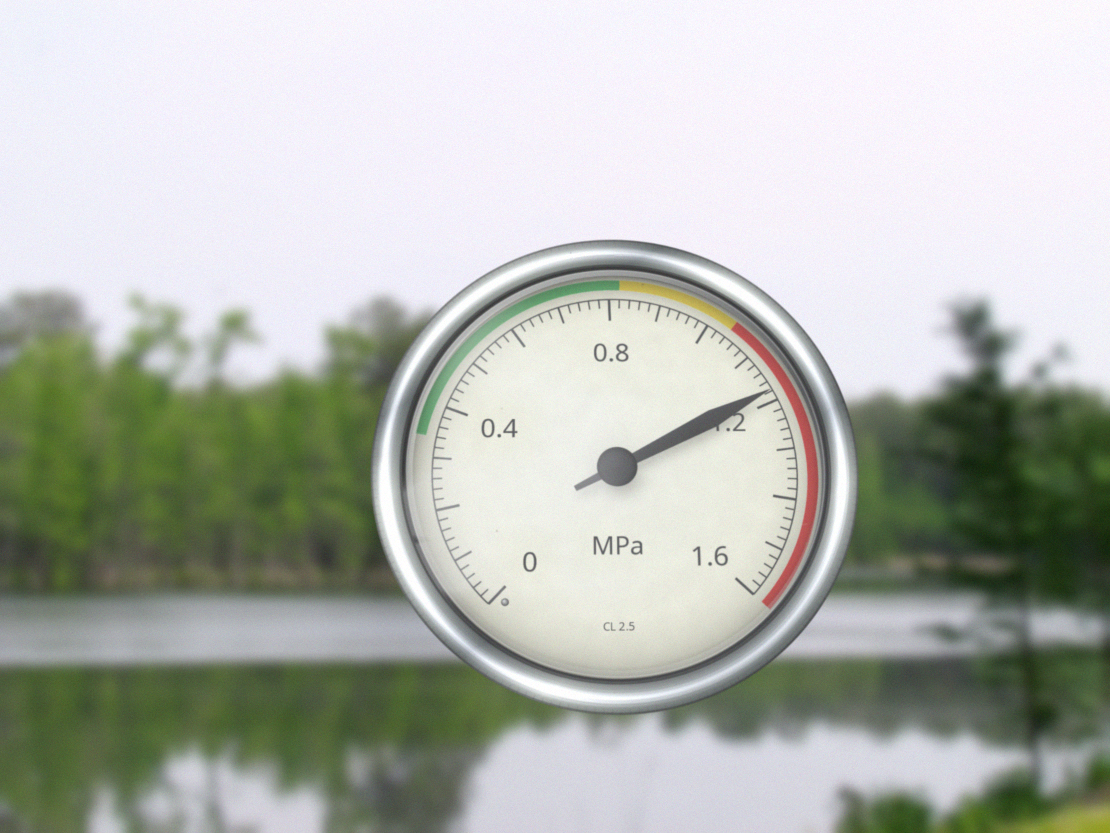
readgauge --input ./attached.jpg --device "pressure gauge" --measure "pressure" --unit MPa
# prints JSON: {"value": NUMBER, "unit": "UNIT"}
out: {"value": 1.18, "unit": "MPa"}
